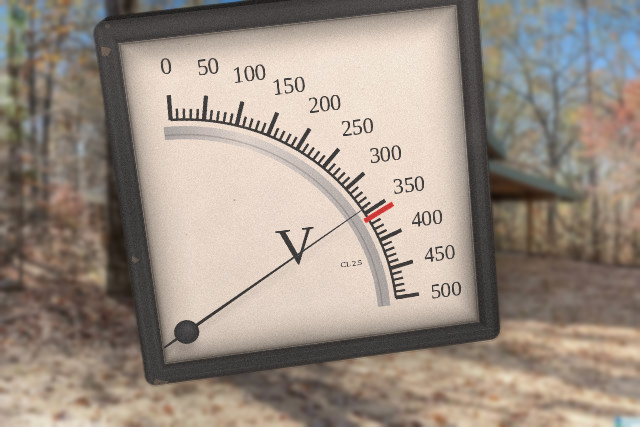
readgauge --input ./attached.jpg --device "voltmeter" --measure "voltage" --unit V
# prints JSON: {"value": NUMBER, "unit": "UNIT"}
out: {"value": 340, "unit": "V"}
